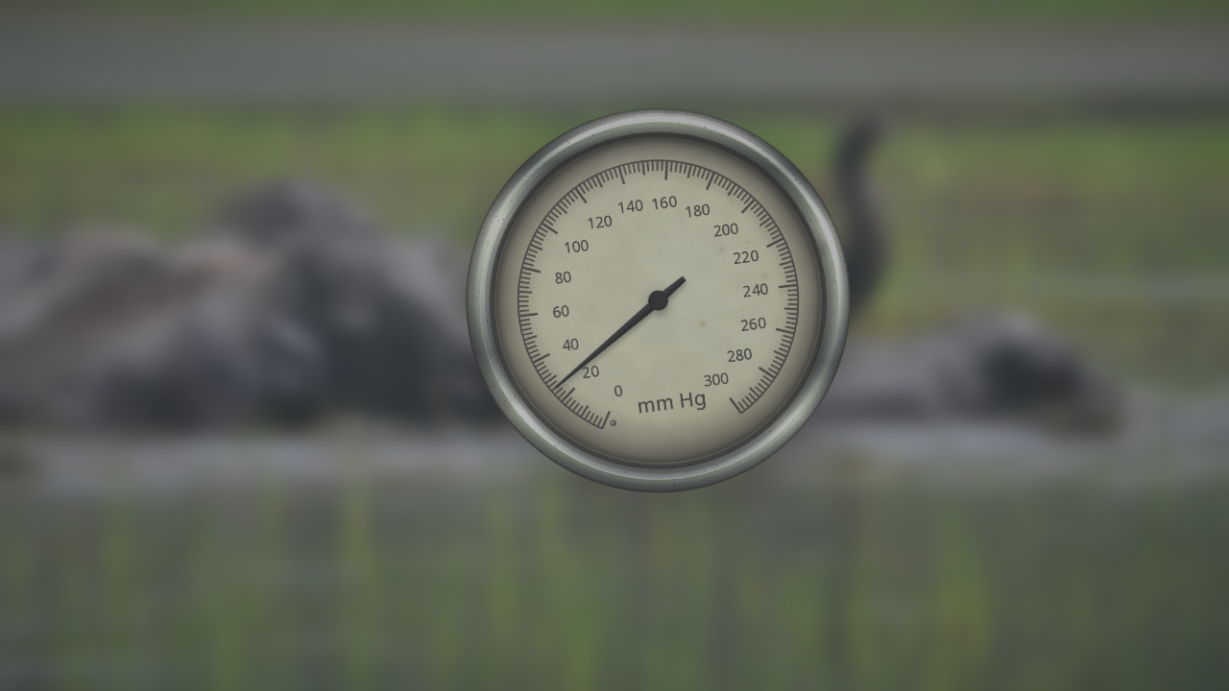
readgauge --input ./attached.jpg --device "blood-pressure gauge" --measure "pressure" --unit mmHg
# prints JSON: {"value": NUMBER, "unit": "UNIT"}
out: {"value": 26, "unit": "mmHg"}
